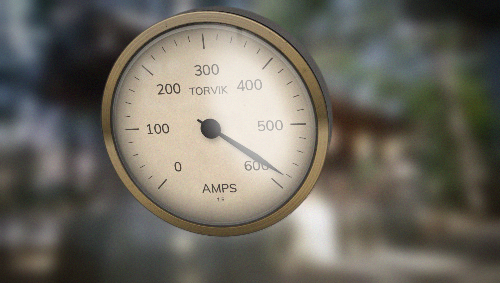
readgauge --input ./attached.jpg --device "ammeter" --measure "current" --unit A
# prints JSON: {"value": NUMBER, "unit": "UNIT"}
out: {"value": 580, "unit": "A"}
